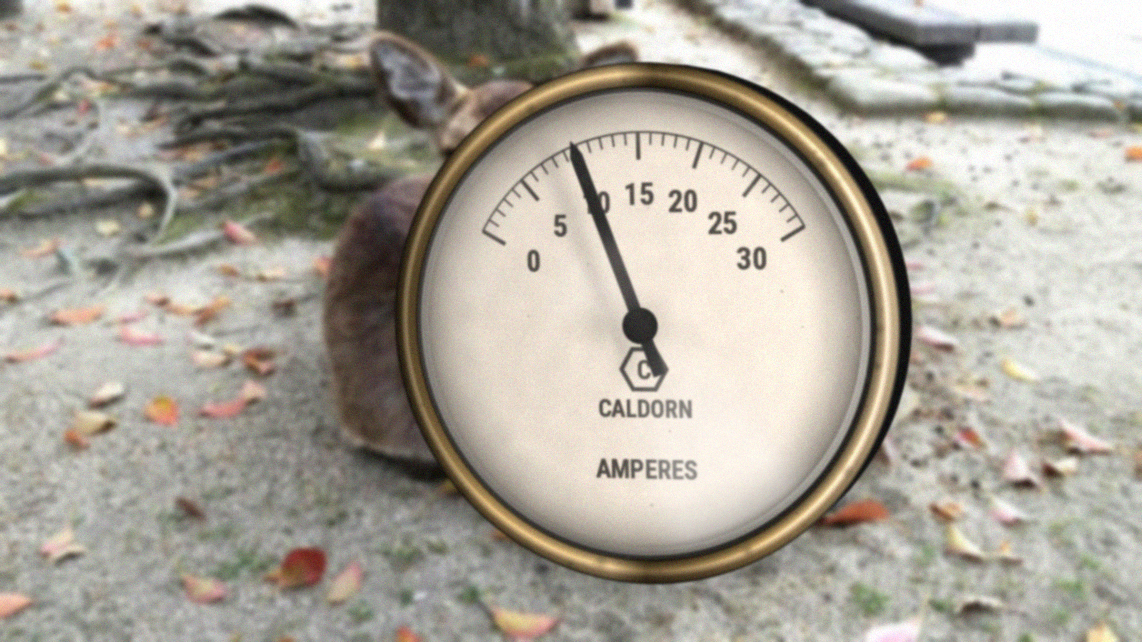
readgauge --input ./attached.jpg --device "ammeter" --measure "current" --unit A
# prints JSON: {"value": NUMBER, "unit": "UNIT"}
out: {"value": 10, "unit": "A"}
